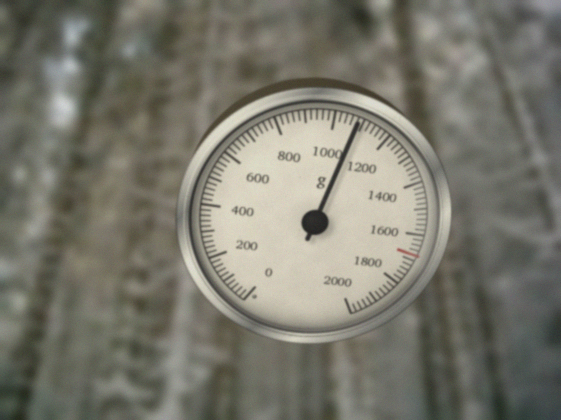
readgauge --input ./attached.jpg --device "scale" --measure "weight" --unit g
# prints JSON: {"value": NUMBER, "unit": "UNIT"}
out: {"value": 1080, "unit": "g"}
